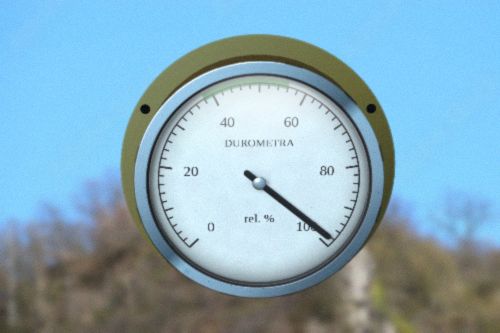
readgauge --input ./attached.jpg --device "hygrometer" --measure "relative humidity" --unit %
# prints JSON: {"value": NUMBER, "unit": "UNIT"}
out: {"value": 98, "unit": "%"}
